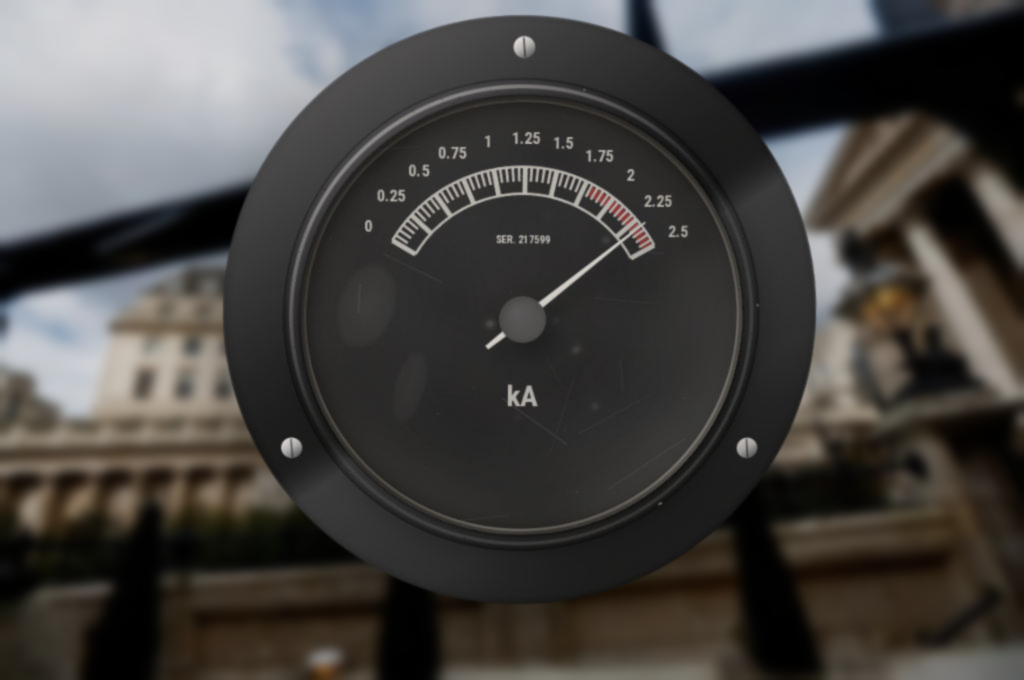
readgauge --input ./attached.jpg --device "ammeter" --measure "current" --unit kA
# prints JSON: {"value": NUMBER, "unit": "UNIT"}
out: {"value": 2.3, "unit": "kA"}
